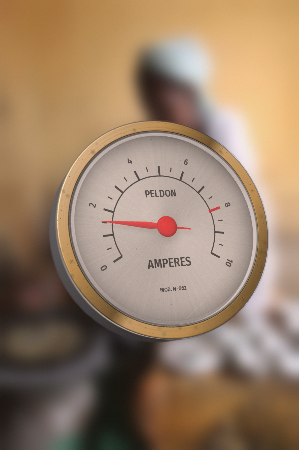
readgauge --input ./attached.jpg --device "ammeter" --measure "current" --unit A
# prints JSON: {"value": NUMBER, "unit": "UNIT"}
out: {"value": 1.5, "unit": "A"}
